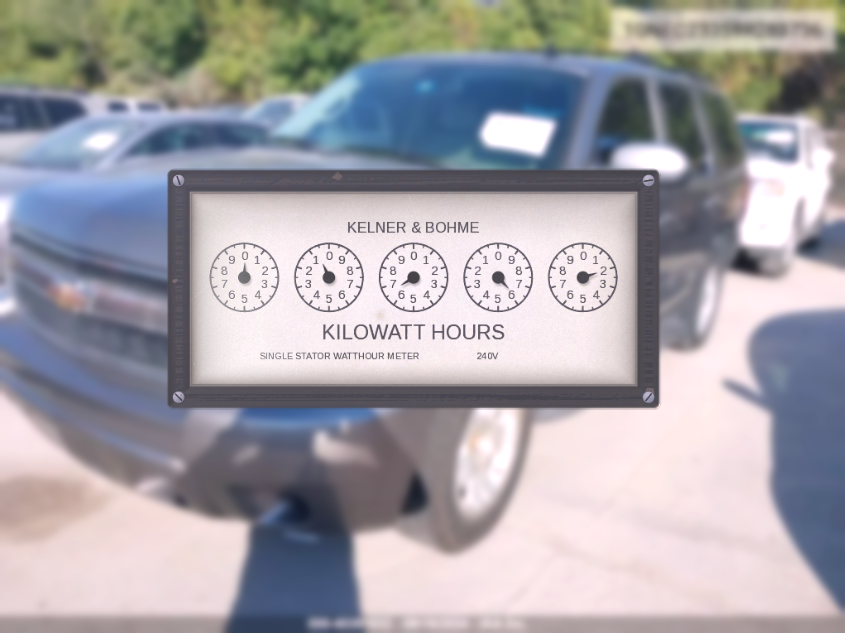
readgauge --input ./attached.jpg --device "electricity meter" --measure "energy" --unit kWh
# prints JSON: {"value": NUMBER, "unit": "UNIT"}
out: {"value": 662, "unit": "kWh"}
